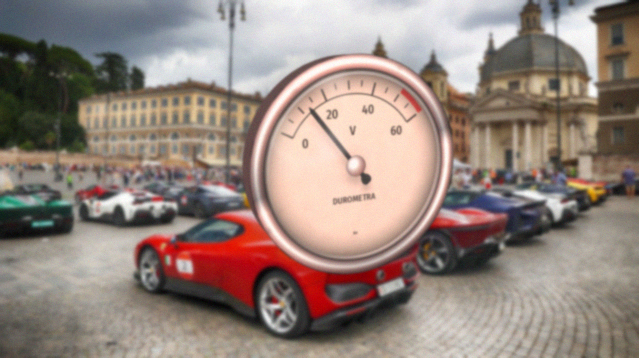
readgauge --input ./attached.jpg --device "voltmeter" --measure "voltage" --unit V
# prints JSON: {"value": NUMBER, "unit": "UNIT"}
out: {"value": 12.5, "unit": "V"}
